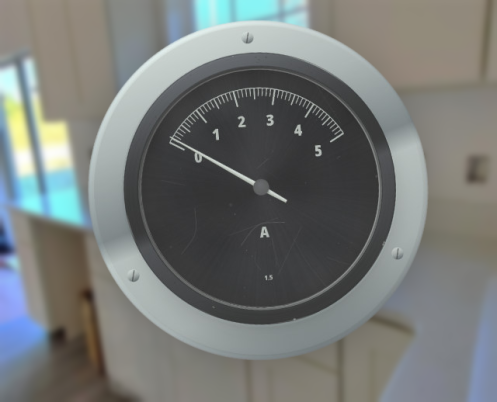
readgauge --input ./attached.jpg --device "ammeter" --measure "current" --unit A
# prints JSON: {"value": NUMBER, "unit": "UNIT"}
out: {"value": 0.1, "unit": "A"}
